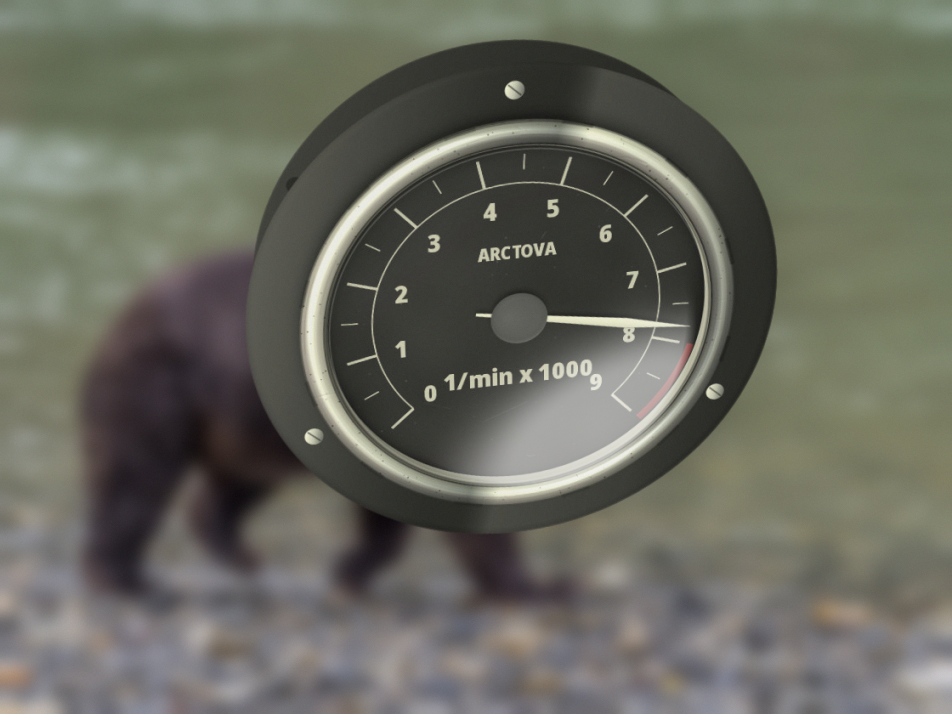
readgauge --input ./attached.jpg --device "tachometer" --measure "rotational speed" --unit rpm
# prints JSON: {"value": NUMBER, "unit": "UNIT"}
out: {"value": 7750, "unit": "rpm"}
